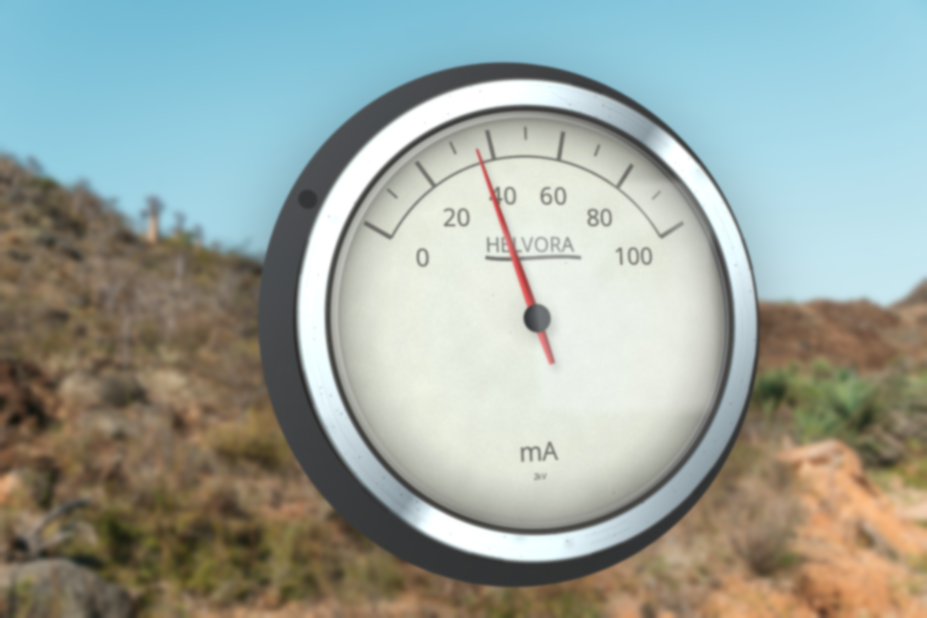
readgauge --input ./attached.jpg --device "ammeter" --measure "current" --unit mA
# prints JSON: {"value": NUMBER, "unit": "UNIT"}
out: {"value": 35, "unit": "mA"}
